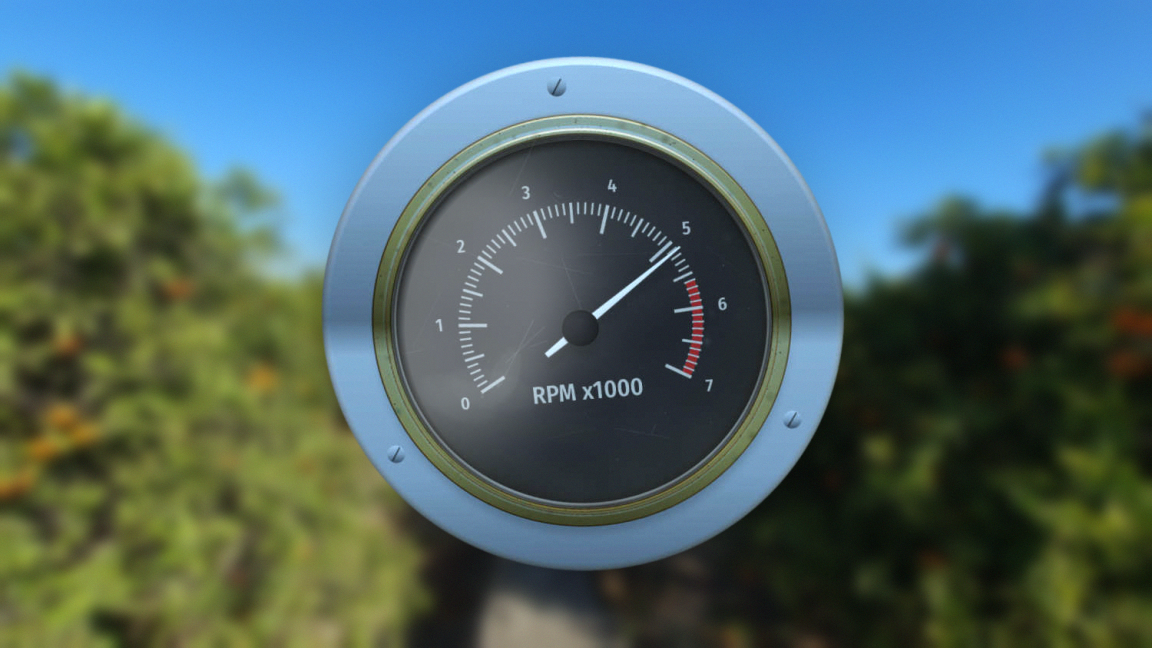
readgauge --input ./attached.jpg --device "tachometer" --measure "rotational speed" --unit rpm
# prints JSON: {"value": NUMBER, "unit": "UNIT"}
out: {"value": 5100, "unit": "rpm"}
